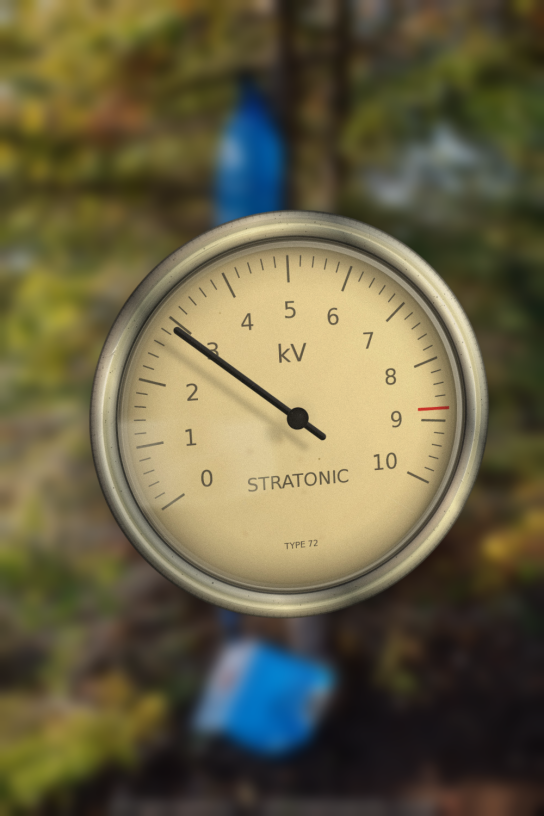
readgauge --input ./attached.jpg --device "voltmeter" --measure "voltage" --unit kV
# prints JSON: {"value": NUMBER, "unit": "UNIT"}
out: {"value": 2.9, "unit": "kV"}
